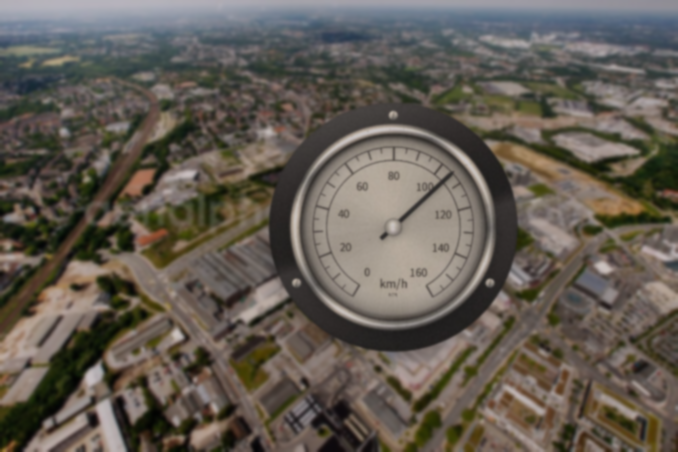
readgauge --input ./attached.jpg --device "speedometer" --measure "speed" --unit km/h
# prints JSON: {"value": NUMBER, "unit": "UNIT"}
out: {"value": 105, "unit": "km/h"}
